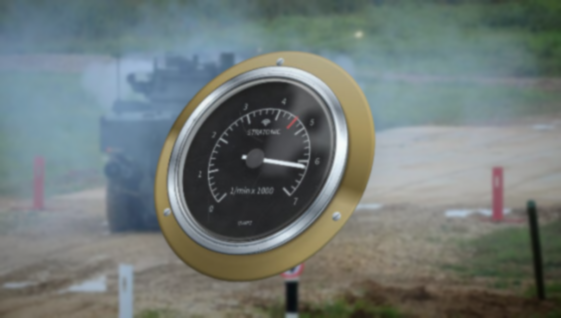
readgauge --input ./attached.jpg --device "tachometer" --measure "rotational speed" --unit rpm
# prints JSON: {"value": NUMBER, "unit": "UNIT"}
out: {"value": 6200, "unit": "rpm"}
